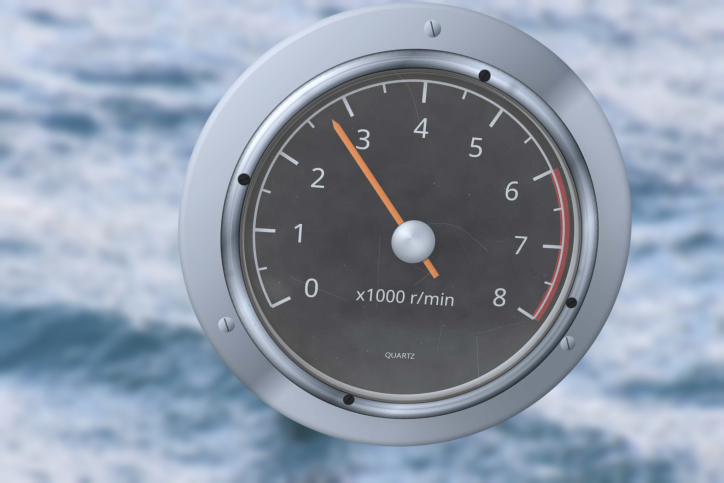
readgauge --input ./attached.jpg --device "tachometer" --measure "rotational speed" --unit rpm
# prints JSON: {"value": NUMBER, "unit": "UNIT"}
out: {"value": 2750, "unit": "rpm"}
